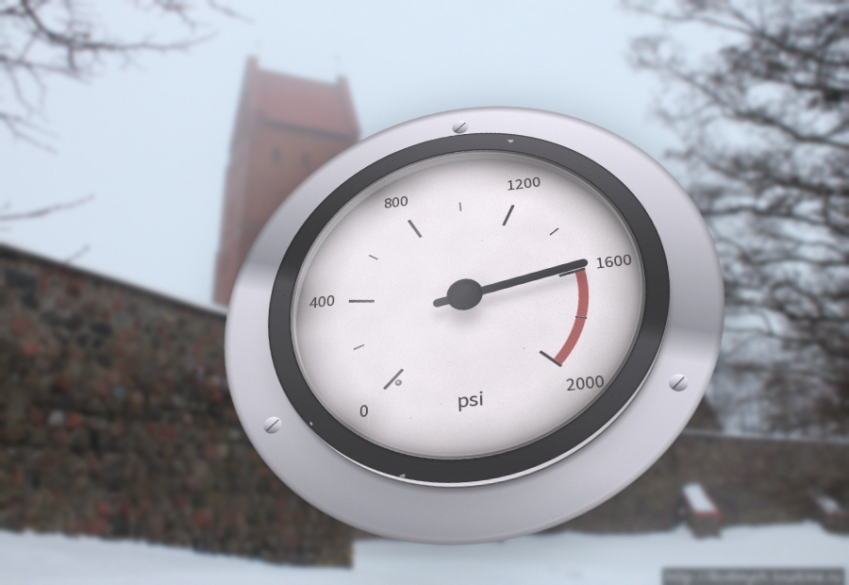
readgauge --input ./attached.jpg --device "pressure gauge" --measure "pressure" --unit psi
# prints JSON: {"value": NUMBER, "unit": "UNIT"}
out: {"value": 1600, "unit": "psi"}
